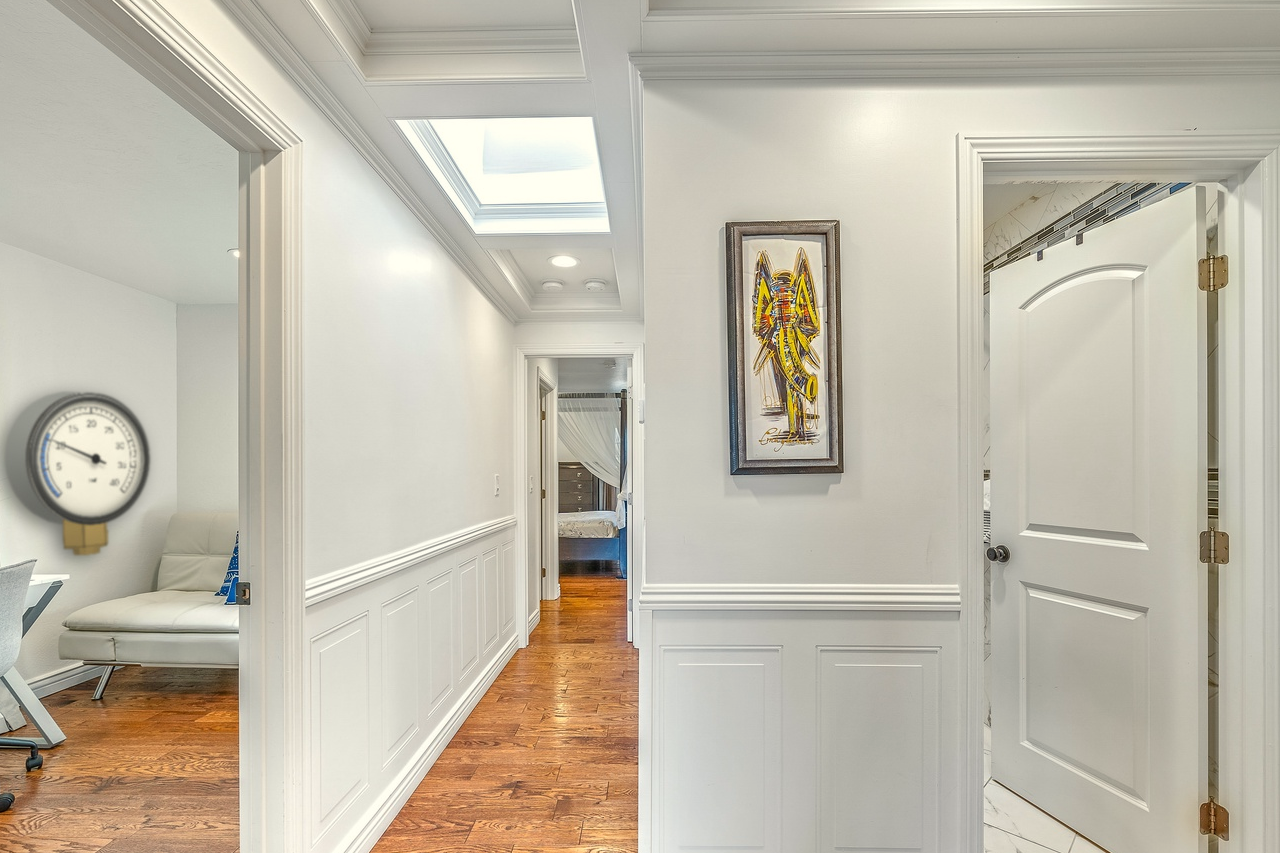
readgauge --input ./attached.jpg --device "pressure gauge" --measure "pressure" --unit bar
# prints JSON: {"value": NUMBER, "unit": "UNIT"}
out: {"value": 10, "unit": "bar"}
